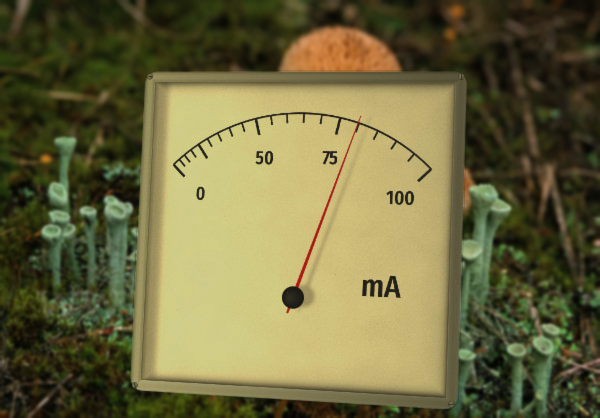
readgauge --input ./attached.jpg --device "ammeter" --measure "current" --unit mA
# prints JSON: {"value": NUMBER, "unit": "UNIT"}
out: {"value": 80, "unit": "mA"}
